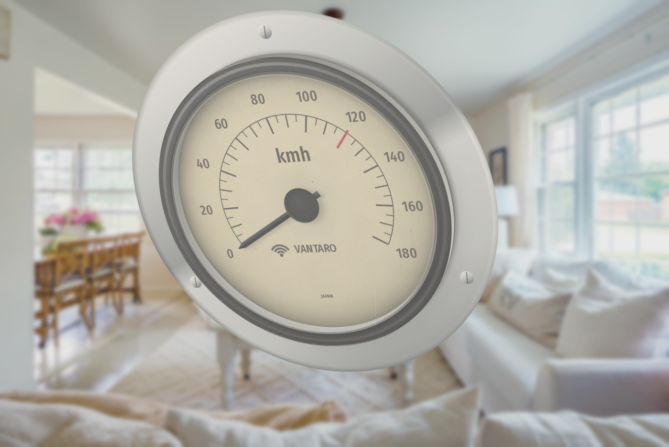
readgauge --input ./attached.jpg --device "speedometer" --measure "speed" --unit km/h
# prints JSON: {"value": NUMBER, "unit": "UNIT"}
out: {"value": 0, "unit": "km/h"}
